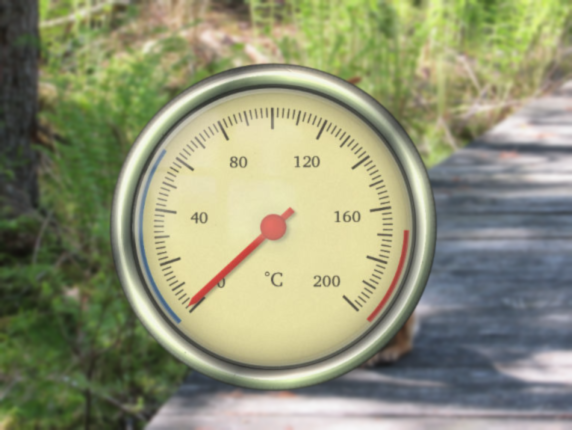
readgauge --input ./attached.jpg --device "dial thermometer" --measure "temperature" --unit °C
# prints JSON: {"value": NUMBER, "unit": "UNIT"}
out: {"value": 2, "unit": "°C"}
